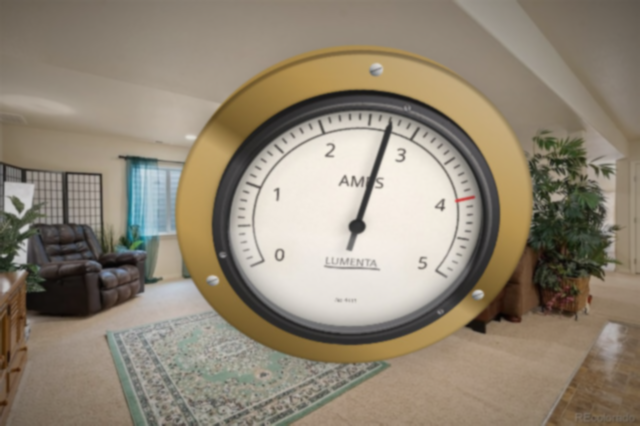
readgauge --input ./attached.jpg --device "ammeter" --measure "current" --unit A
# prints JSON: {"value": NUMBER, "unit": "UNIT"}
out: {"value": 2.7, "unit": "A"}
